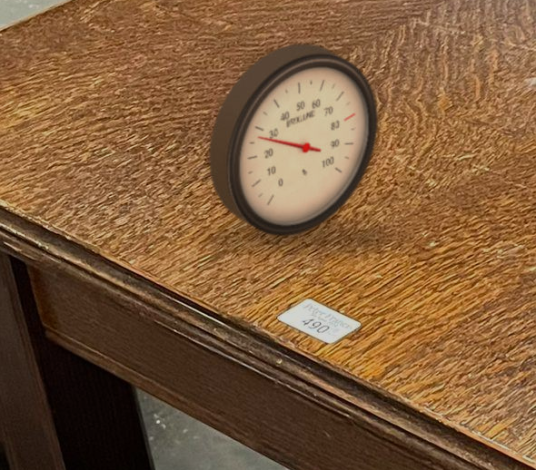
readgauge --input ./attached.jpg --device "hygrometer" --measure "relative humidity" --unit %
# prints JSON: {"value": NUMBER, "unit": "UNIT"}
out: {"value": 27.5, "unit": "%"}
